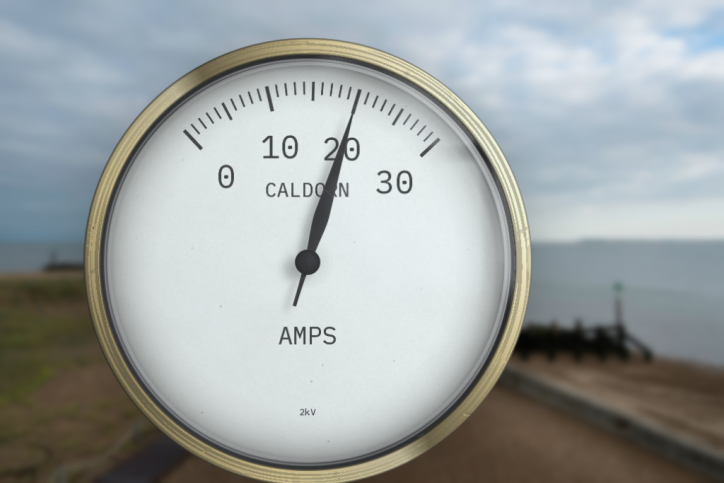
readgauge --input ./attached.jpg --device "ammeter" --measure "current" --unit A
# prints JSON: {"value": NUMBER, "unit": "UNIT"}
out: {"value": 20, "unit": "A"}
